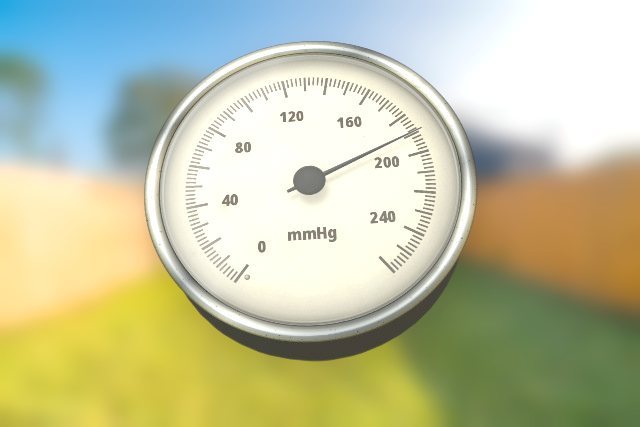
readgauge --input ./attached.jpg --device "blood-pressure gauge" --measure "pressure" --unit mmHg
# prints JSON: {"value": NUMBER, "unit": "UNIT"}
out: {"value": 190, "unit": "mmHg"}
